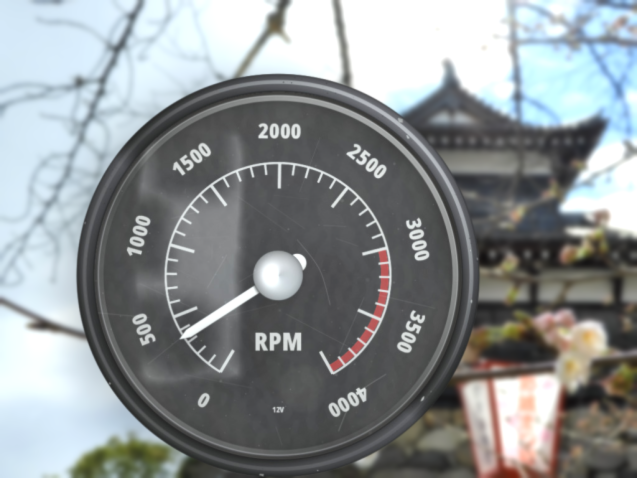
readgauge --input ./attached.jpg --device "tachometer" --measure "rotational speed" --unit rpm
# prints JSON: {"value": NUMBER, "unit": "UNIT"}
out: {"value": 350, "unit": "rpm"}
